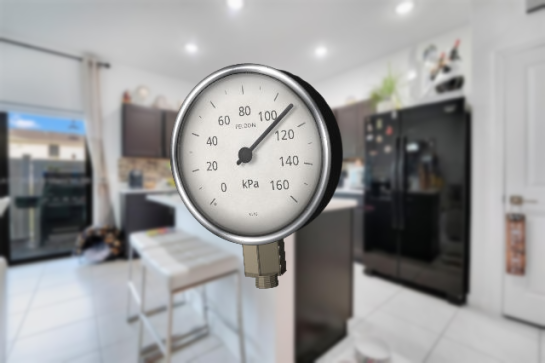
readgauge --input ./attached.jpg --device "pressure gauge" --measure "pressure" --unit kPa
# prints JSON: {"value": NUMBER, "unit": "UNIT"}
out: {"value": 110, "unit": "kPa"}
